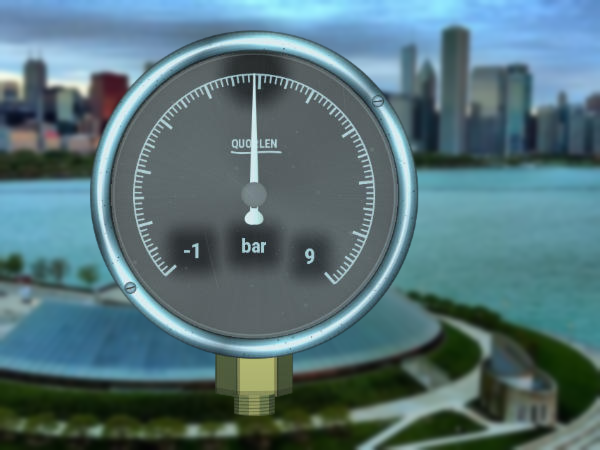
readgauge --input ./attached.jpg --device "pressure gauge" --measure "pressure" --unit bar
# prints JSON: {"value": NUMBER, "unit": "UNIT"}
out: {"value": 3.9, "unit": "bar"}
